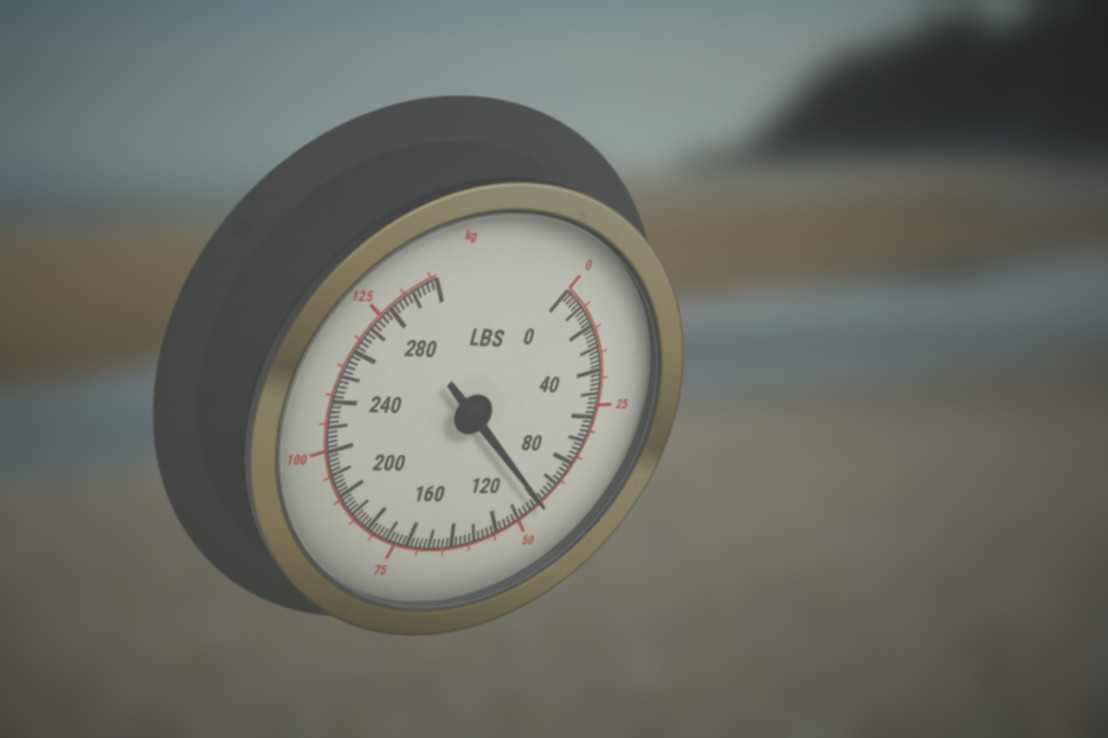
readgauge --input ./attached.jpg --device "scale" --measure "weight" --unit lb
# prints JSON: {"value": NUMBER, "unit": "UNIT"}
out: {"value": 100, "unit": "lb"}
